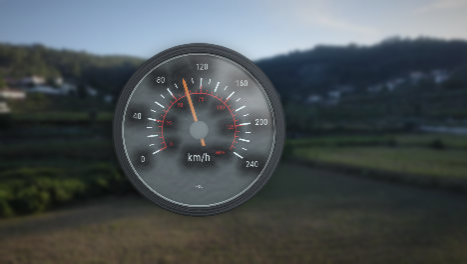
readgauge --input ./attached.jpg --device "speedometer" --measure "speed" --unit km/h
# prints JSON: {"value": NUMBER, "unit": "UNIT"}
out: {"value": 100, "unit": "km/h"}
